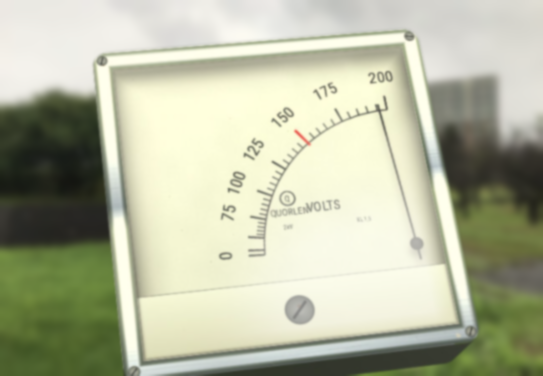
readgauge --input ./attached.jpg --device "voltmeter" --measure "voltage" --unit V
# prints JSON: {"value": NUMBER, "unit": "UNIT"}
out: {"value": 195, "unit": "V"}
